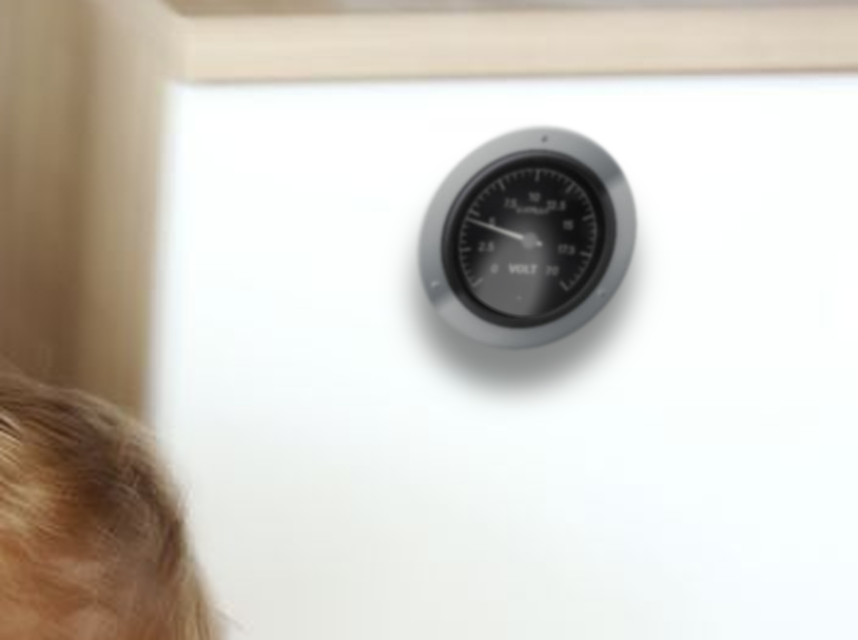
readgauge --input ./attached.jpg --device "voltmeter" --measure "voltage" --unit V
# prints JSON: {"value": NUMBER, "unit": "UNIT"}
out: {"value": 4.5, "unit": "V"}
